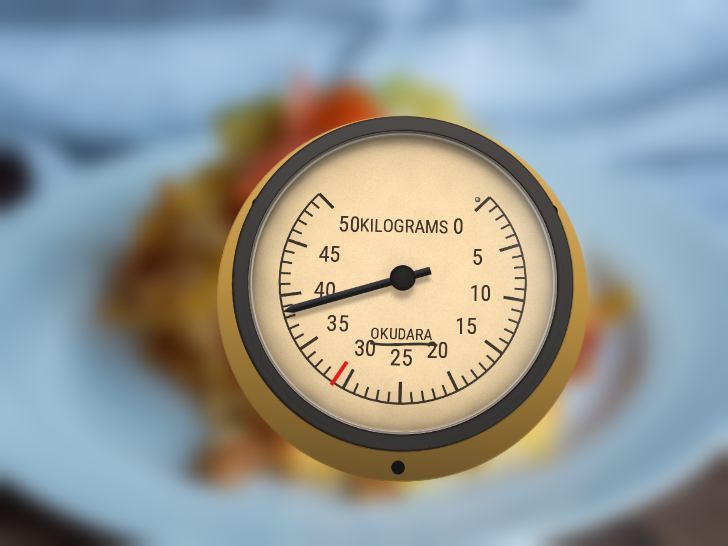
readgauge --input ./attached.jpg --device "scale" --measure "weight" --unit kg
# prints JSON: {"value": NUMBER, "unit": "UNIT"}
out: {"value": 38.5, "unit": "kg"}
